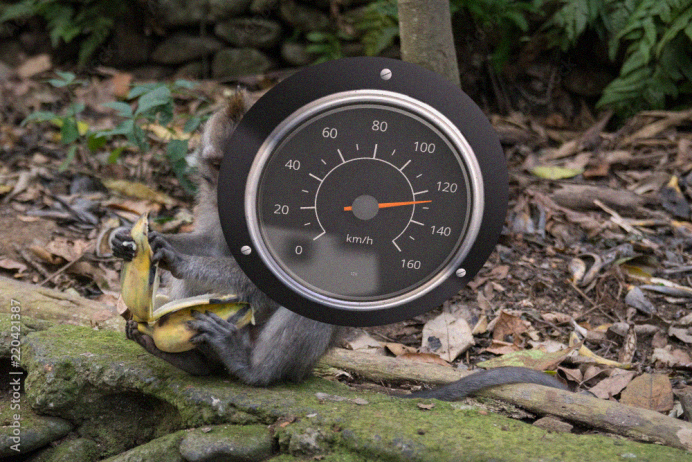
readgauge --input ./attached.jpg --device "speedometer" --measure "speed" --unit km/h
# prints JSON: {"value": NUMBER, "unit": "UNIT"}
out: {"value": 125, "unit": "km/h"}
